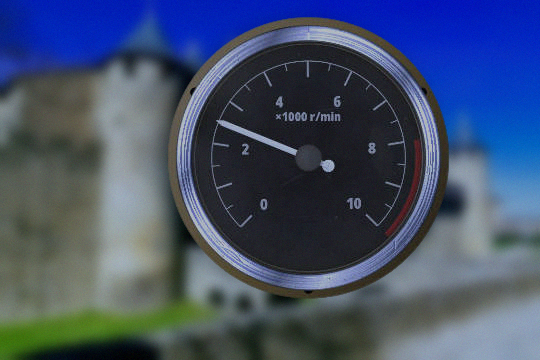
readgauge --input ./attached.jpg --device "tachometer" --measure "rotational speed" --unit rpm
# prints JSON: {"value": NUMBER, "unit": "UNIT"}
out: {"value": 2500, "unit": "rpm"}
